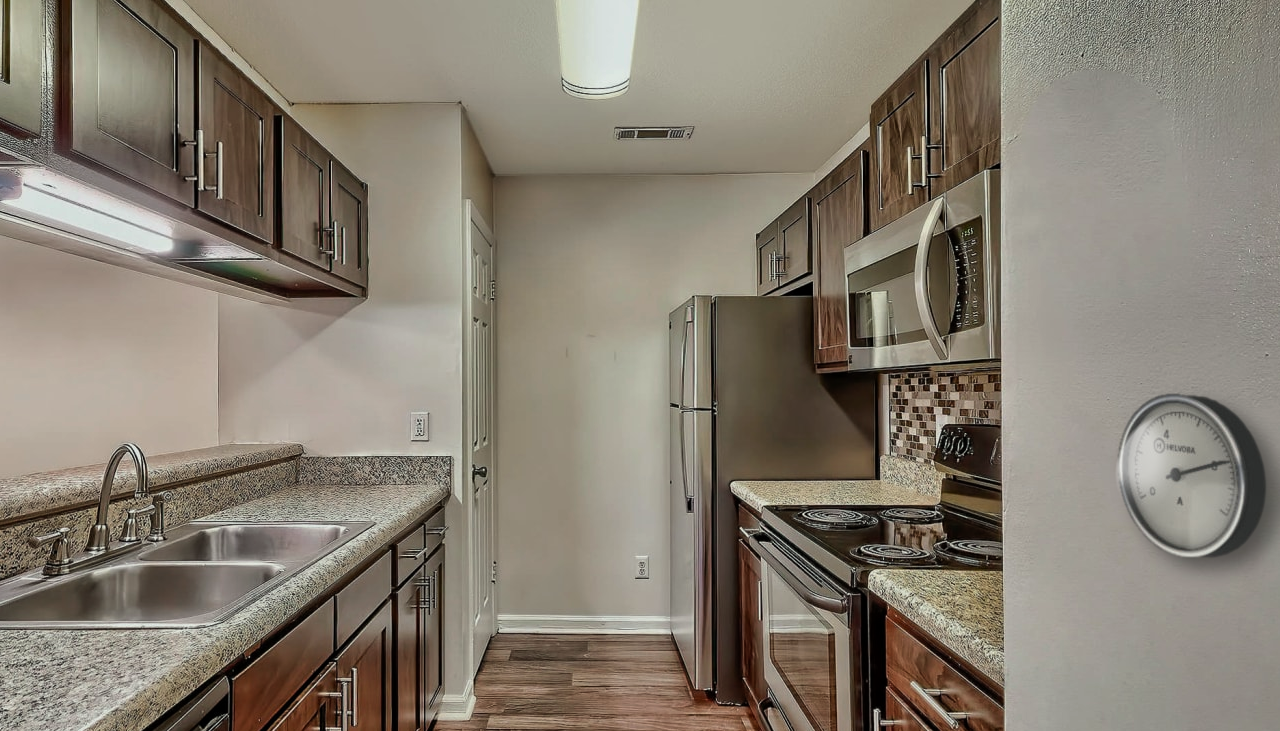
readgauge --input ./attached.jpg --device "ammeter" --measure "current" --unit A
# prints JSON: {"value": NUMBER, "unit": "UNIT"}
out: {"value": 8, "unit": "A"}
